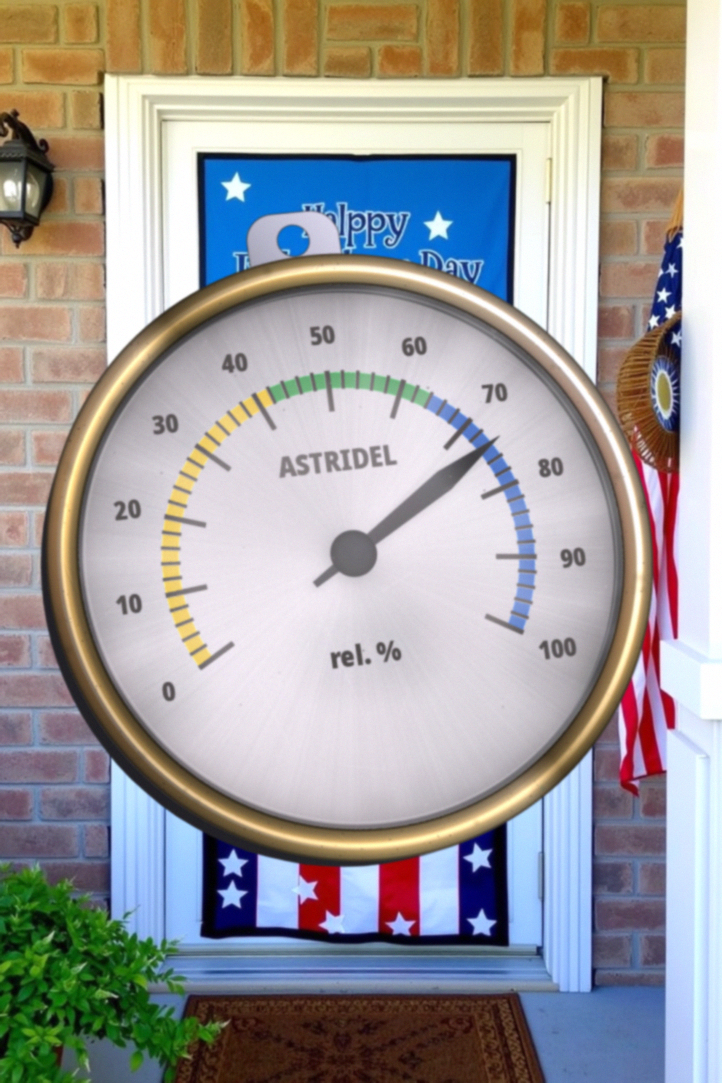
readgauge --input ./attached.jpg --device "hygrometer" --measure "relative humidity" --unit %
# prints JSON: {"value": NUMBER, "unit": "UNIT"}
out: {"value": 74, "unit": "%"}
